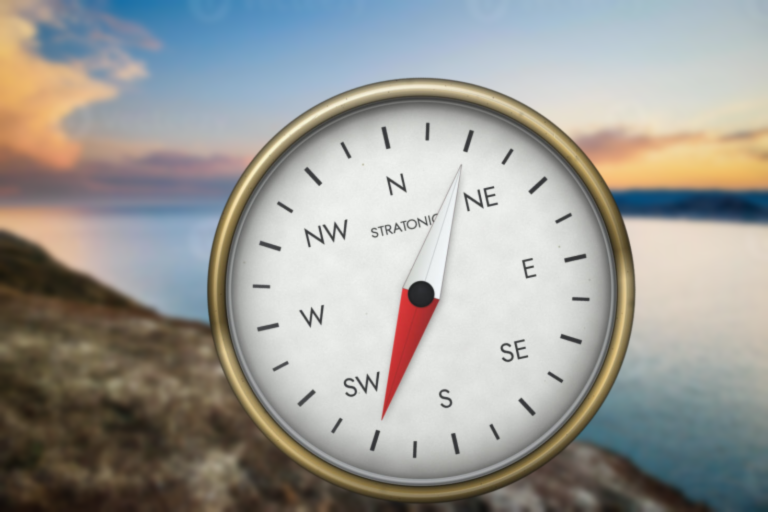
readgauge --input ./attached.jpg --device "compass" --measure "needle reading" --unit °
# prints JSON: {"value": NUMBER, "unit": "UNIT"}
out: {"value": 210, "unit": "°"}
